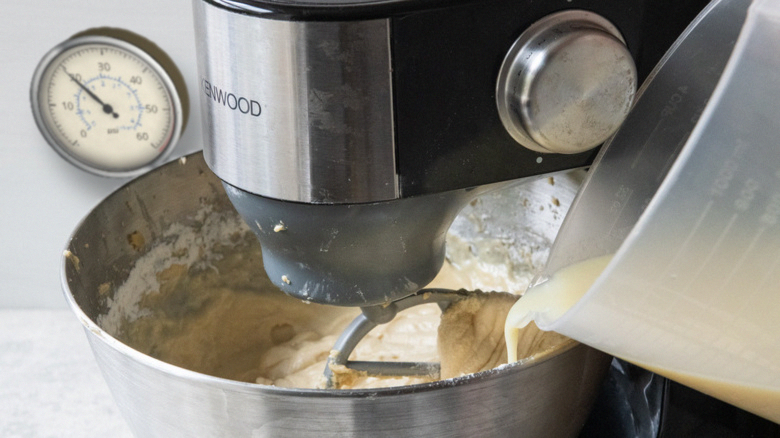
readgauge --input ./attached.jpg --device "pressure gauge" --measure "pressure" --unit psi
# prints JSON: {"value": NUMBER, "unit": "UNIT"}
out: {"value": 20, "unit": "psi"}
